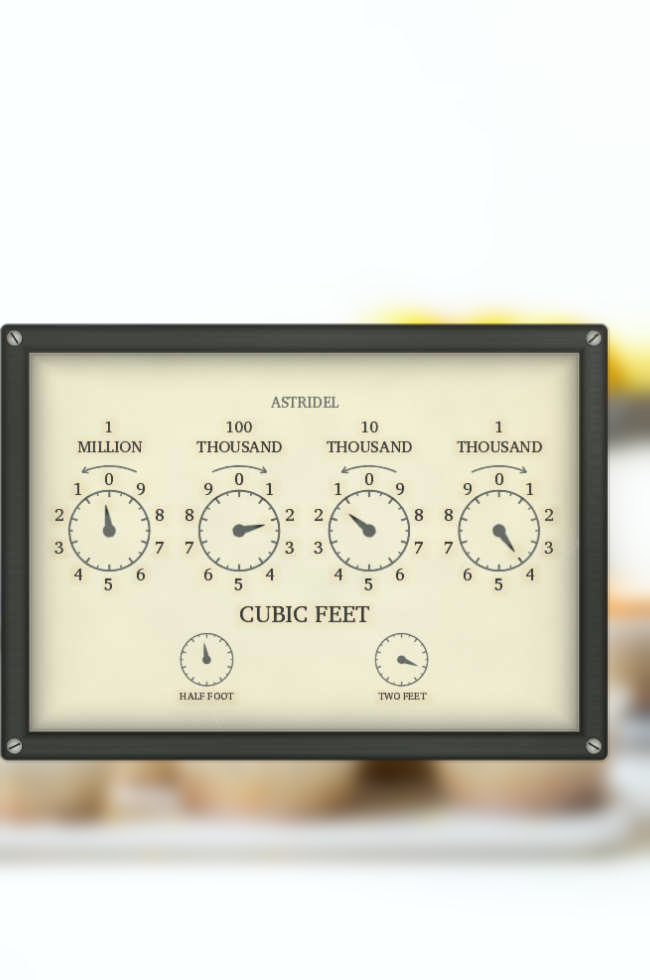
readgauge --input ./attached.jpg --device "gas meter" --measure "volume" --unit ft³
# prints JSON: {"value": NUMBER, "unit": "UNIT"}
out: {"value": 21400, "unit": "ft³"}
